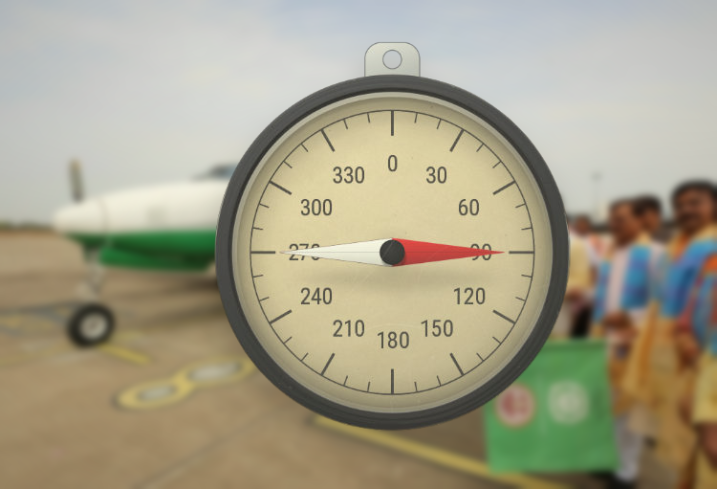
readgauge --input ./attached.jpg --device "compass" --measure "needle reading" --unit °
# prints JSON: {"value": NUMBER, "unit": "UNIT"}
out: {"value": 90, "unit": "°"}
